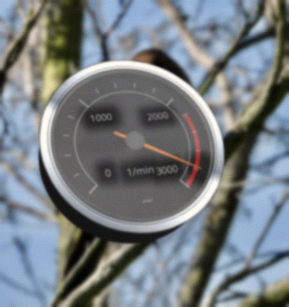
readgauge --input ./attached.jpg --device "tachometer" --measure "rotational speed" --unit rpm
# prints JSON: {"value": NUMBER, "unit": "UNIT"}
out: {"value": 2800, "unit": "rpm"}
